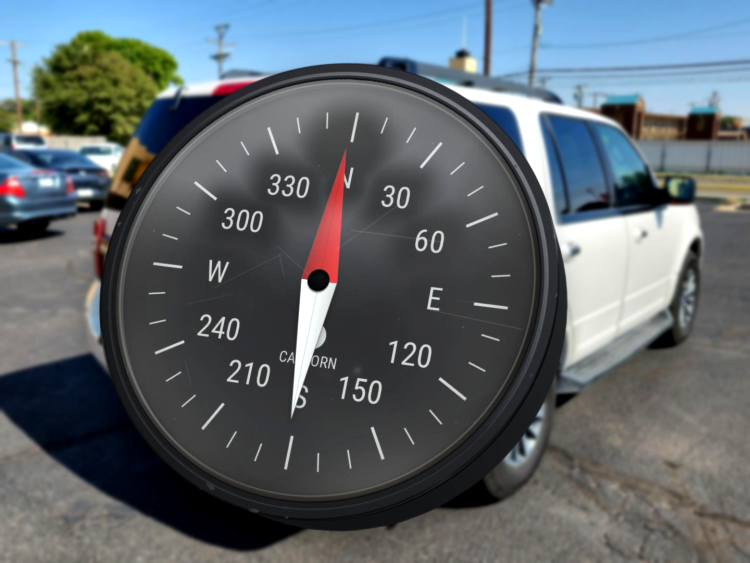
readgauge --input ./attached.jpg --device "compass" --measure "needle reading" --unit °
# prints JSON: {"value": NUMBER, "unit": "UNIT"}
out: {"value": 0, "unit": "°"}
